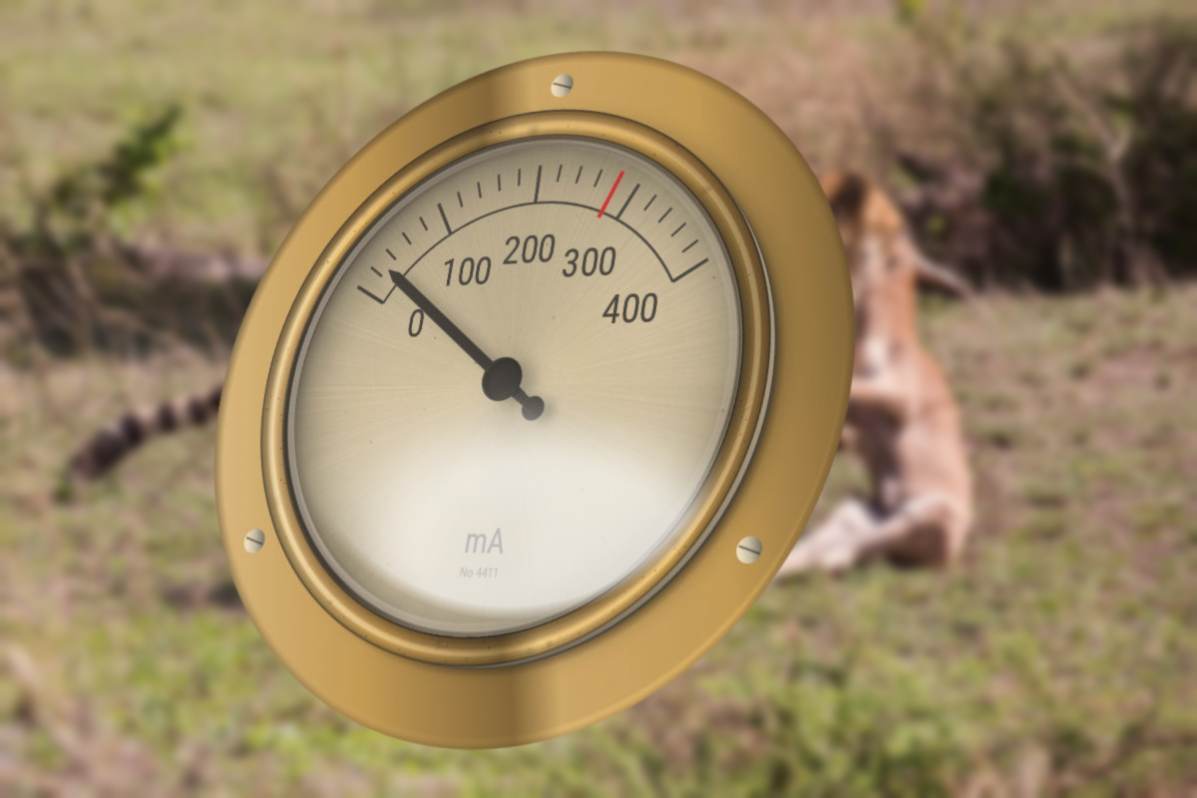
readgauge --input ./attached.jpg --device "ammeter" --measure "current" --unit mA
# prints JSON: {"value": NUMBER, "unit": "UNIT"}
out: {"value": 30, "unit": "mA"}
